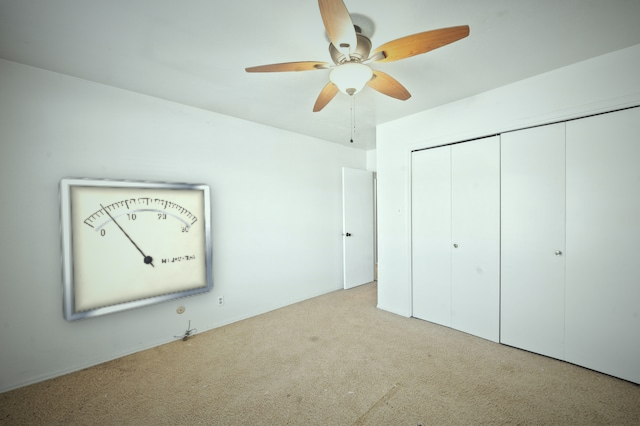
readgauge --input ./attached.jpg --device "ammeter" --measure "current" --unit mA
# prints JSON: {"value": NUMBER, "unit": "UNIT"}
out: {"value": 5, "unit": "mA"}
